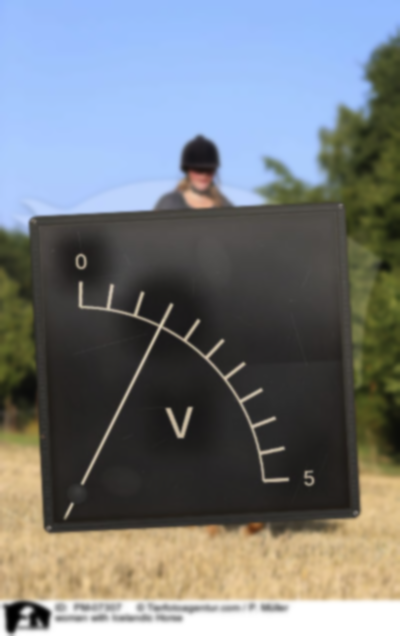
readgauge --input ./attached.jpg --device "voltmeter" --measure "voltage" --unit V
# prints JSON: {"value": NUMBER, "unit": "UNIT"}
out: {"value": 1.5, "unit": "V"}
